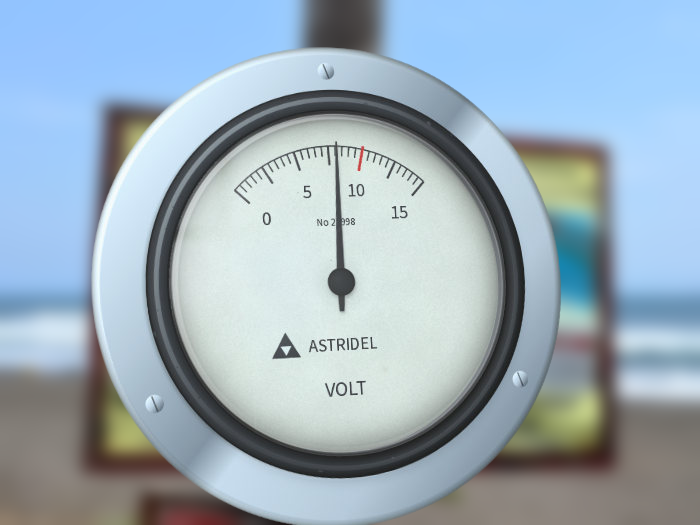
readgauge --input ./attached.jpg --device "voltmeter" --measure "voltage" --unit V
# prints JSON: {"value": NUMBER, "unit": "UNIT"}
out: {"value": 8, "unit": "V"}
